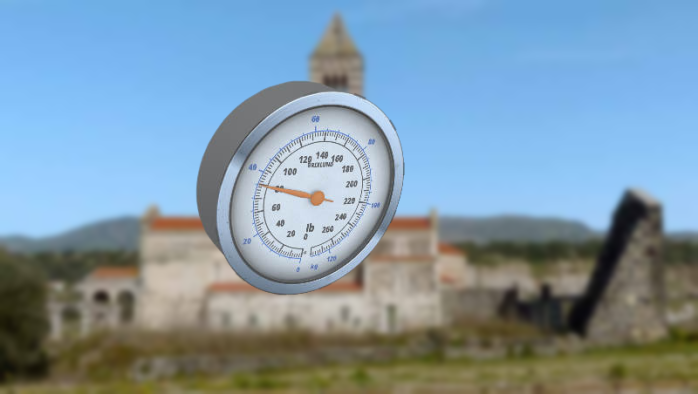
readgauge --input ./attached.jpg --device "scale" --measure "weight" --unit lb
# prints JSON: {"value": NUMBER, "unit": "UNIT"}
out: {"value": 80, "unit": "lb"}
